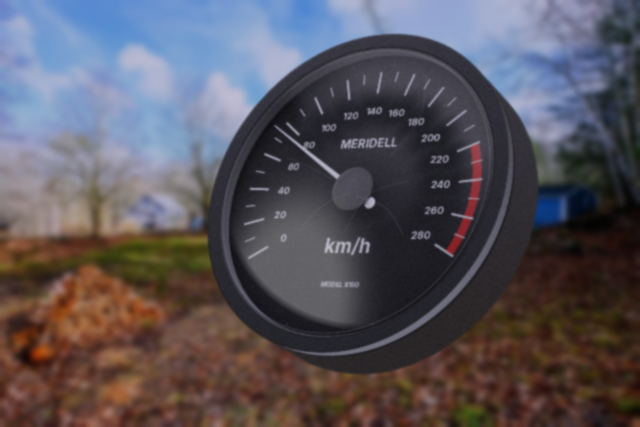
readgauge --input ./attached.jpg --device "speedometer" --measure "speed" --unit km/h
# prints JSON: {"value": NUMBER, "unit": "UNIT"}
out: {"value": 75, "unit": "km/h"}
